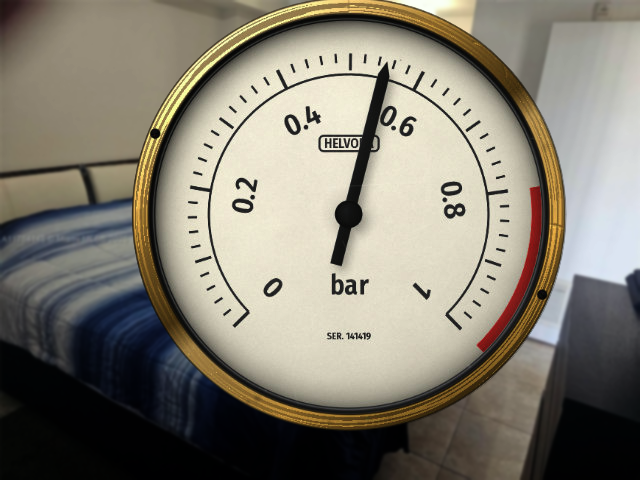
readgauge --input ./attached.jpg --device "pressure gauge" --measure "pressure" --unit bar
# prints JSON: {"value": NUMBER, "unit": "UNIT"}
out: {"value": 0.55, "unit": "bar"}
